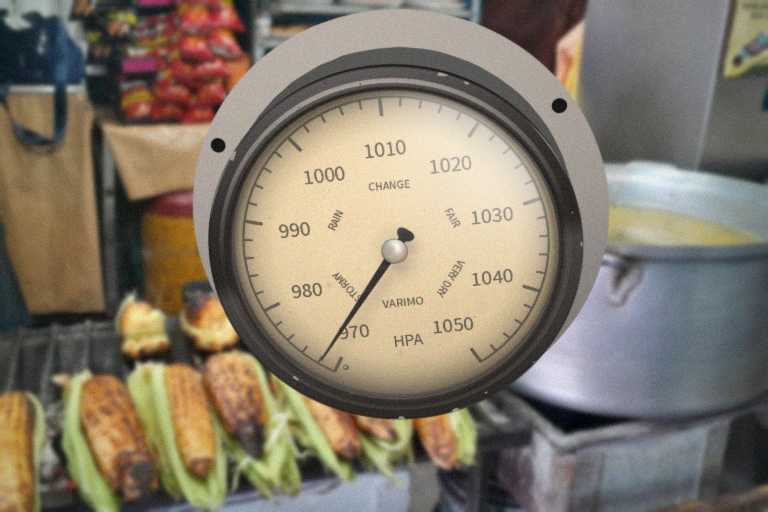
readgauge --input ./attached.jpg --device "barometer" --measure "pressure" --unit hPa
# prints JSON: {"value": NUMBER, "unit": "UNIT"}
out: {"value": 972, "unit": "hPa"}
